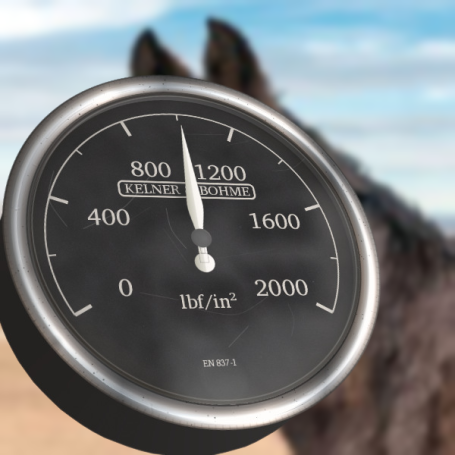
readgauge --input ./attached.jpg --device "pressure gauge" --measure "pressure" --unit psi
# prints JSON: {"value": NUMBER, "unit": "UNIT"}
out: {"value": 1000, "unit": "psi"}
